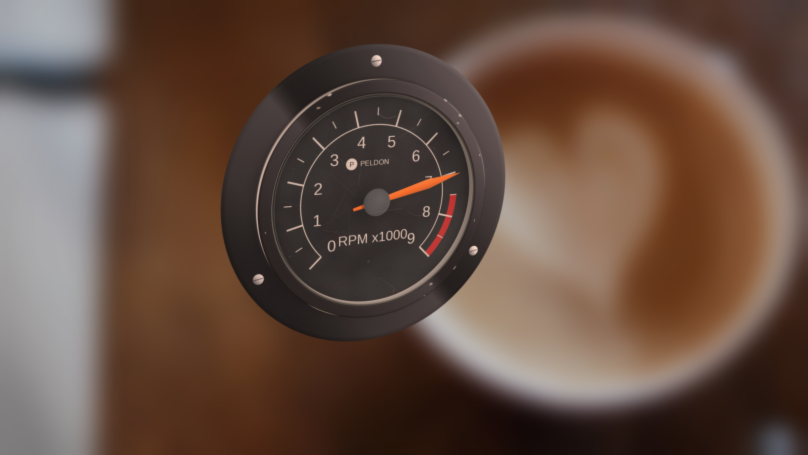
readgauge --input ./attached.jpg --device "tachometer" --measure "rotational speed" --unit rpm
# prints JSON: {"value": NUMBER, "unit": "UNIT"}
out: {"value": 7000, "unit": "rpm"}
